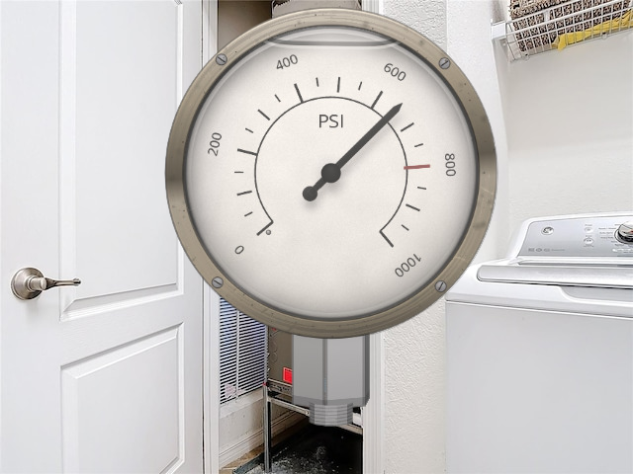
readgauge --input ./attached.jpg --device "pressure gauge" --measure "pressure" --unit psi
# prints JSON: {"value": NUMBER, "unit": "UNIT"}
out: {"value": 650, "unit": "psi"}
